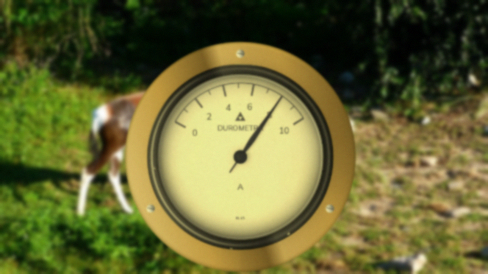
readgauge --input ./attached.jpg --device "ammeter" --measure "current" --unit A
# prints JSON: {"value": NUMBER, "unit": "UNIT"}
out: {"value": 8, "unit": "A"}
